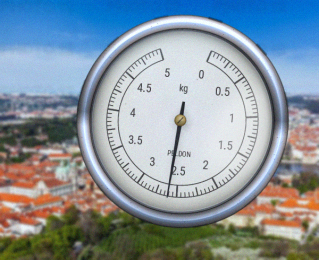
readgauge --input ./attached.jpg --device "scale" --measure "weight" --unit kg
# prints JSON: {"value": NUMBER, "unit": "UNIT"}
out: {"value": 2.6, "unit": "kg"}
